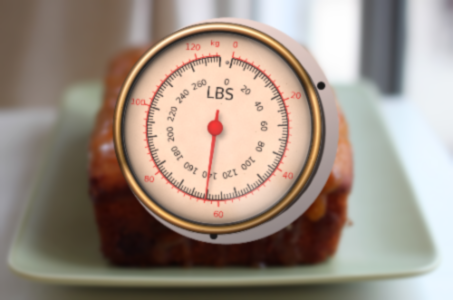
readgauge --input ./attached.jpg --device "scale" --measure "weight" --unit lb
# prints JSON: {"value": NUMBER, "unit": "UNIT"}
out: {"value": 140, "unit": "lb"}
